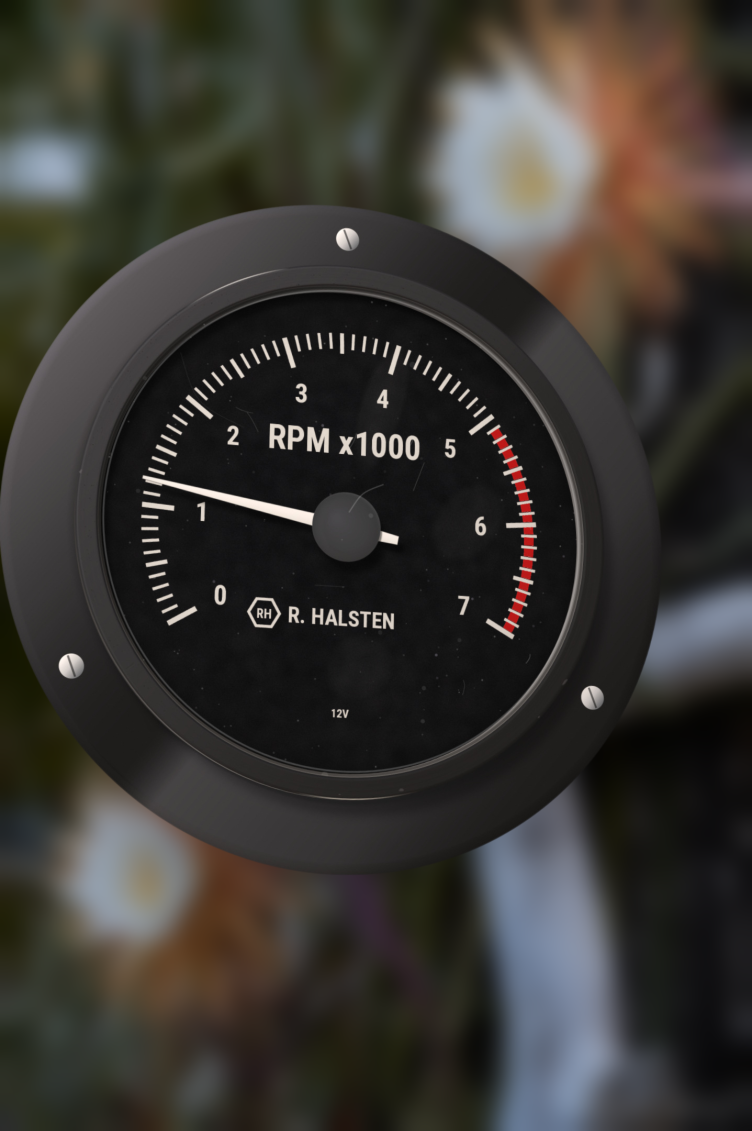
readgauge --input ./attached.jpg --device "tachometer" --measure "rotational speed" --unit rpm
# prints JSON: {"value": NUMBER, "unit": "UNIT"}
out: {"value": 1200, "unit": "rpm"}
